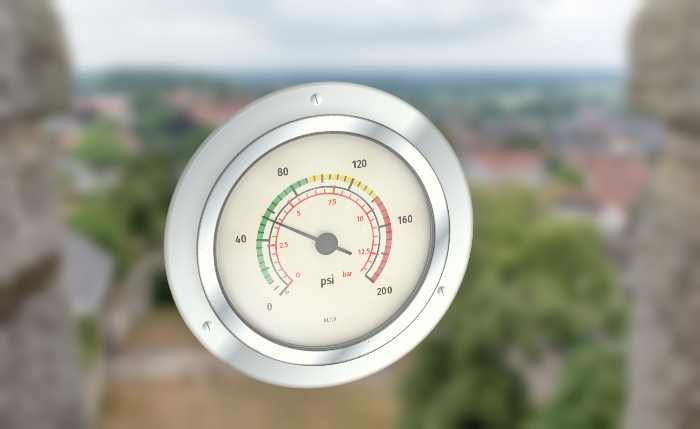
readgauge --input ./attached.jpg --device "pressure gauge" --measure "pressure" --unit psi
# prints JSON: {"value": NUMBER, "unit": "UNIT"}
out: {"value": 55, "unit": "psi"}
